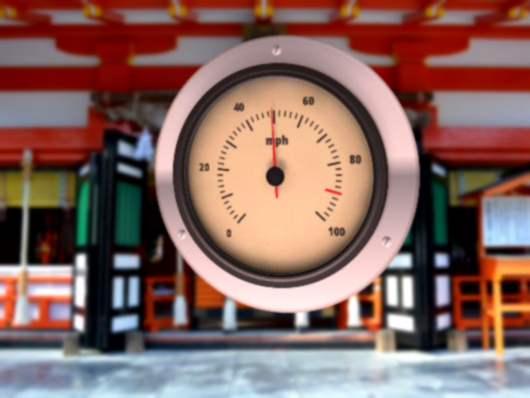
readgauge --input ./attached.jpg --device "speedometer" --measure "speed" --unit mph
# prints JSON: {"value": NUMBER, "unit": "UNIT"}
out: {"value": 50, "unit": "mph"}
